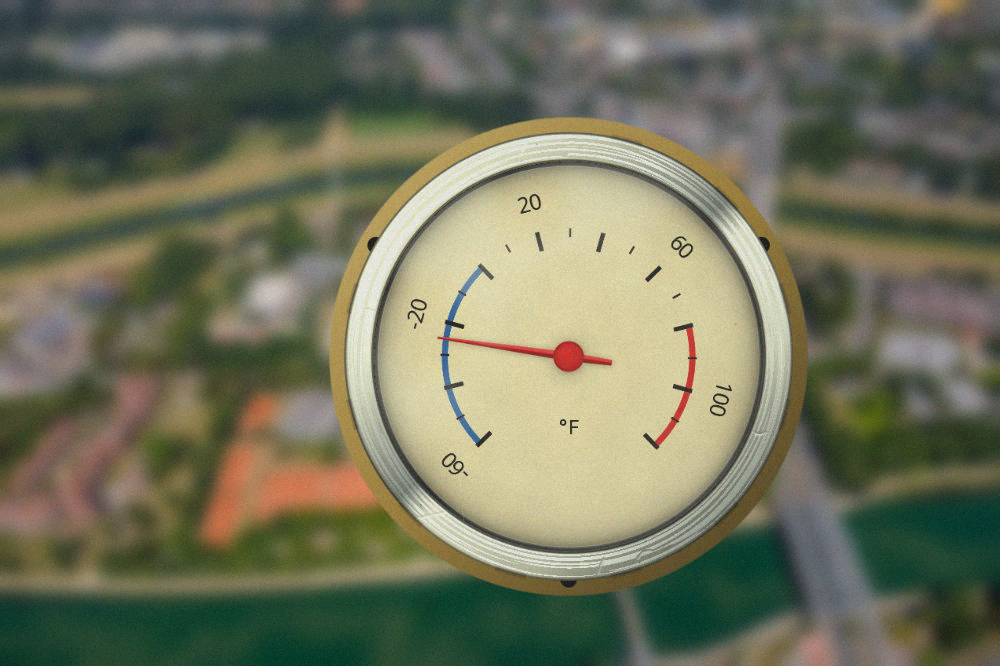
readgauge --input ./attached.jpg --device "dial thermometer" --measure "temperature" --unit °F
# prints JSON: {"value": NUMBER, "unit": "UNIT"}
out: {"value": -25, "unit": "°F"}
